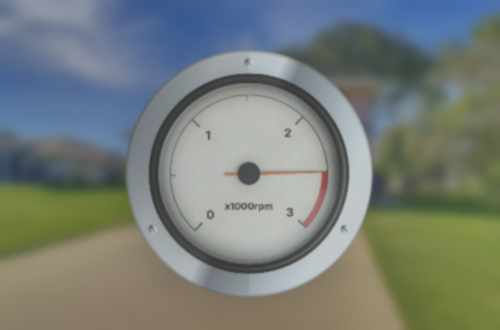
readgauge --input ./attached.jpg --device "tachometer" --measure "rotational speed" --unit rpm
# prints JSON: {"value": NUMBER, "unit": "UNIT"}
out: {"value": 2500, "unit": "rpm"}
